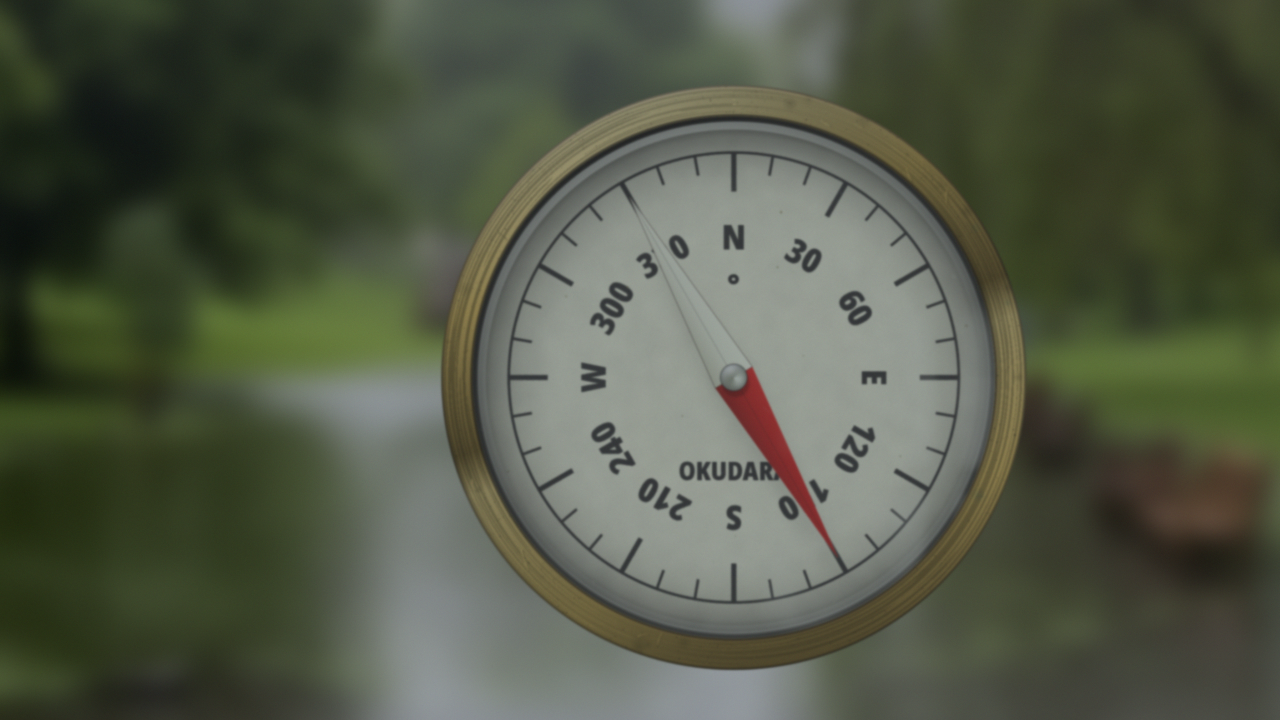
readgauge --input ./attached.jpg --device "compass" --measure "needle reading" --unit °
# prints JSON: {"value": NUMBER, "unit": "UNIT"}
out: {"value": 150, "unit": "°"}
